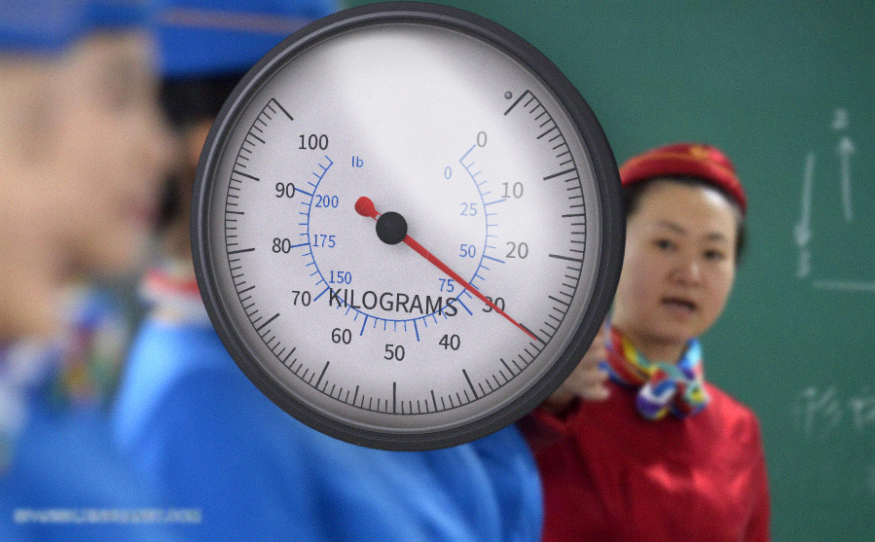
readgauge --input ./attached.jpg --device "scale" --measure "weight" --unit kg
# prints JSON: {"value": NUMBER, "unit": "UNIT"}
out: {"value": 30, "unit": "kg"}
